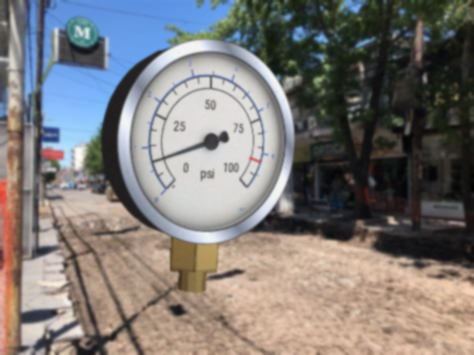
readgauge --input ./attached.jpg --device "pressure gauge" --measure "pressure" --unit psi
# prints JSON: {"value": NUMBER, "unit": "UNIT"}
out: {"value": 10, "unit": "psi"}
